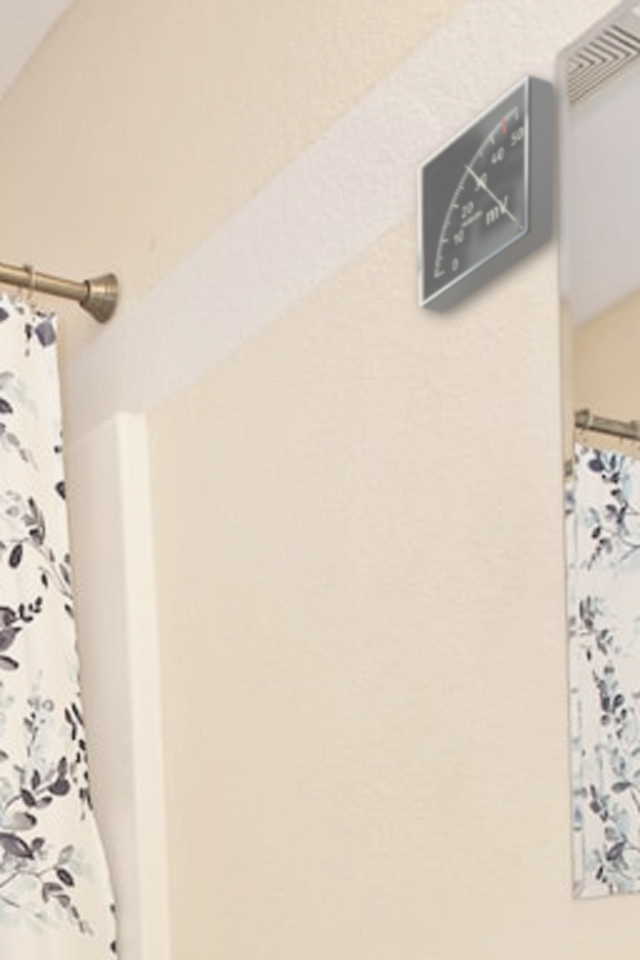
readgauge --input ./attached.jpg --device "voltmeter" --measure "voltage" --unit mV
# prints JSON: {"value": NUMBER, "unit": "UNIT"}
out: {"value": 30, "unit": "mV"}
